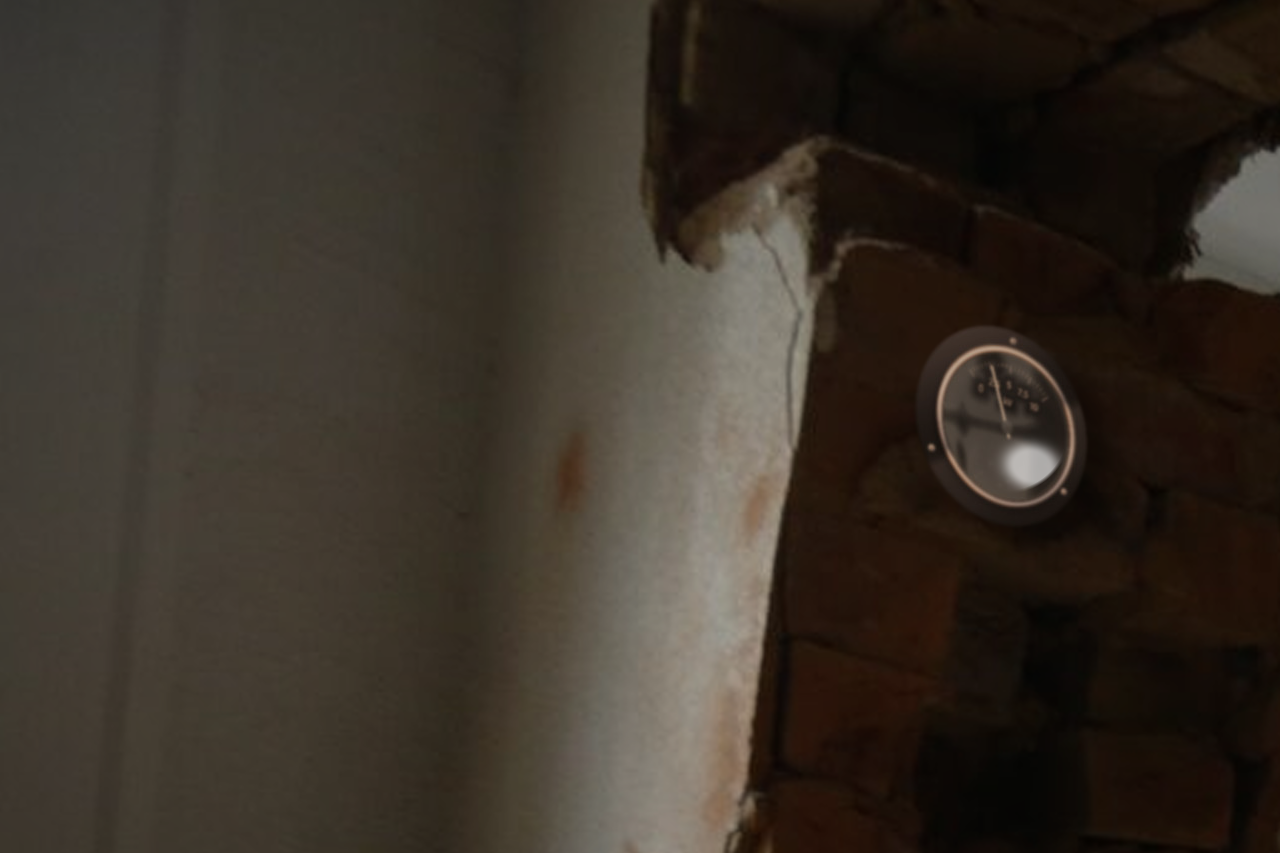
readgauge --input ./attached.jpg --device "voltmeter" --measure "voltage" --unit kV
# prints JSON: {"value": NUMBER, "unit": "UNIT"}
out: {"value": 2.5, "unit": "kV"}
